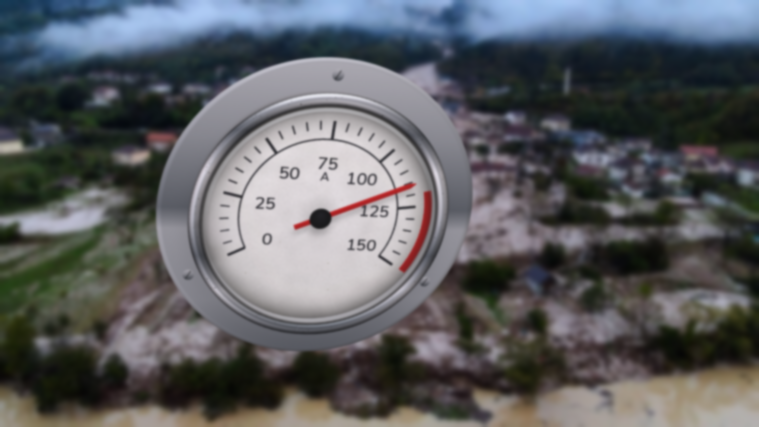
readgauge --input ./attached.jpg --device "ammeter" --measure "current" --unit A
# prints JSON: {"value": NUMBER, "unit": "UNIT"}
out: {"value": 115, "unit": "A"}
